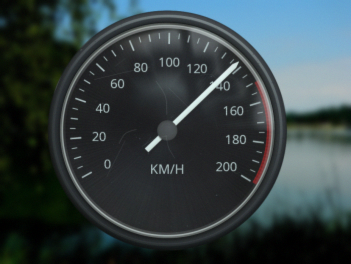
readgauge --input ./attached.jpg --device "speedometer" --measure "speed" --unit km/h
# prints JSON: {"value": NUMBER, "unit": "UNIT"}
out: {"value": 137.5, "unit": "km/h"}
